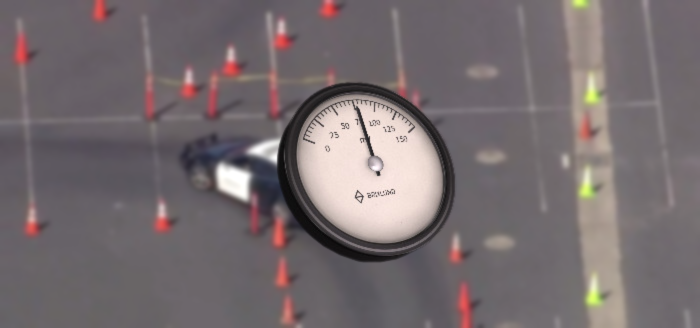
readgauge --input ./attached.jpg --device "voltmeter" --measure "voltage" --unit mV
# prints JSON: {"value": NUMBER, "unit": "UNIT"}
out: {"value": 75, "unit": "mV"}
